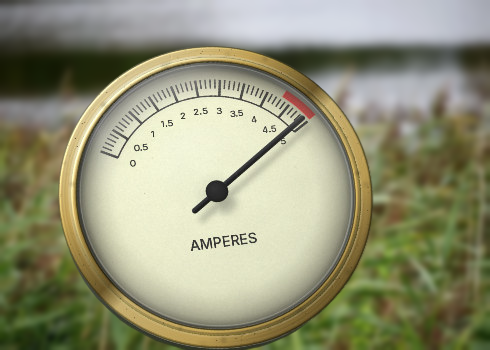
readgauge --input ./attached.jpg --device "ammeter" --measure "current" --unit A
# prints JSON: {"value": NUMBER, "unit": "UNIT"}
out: {"value": 4.9, "unit": "A"}
